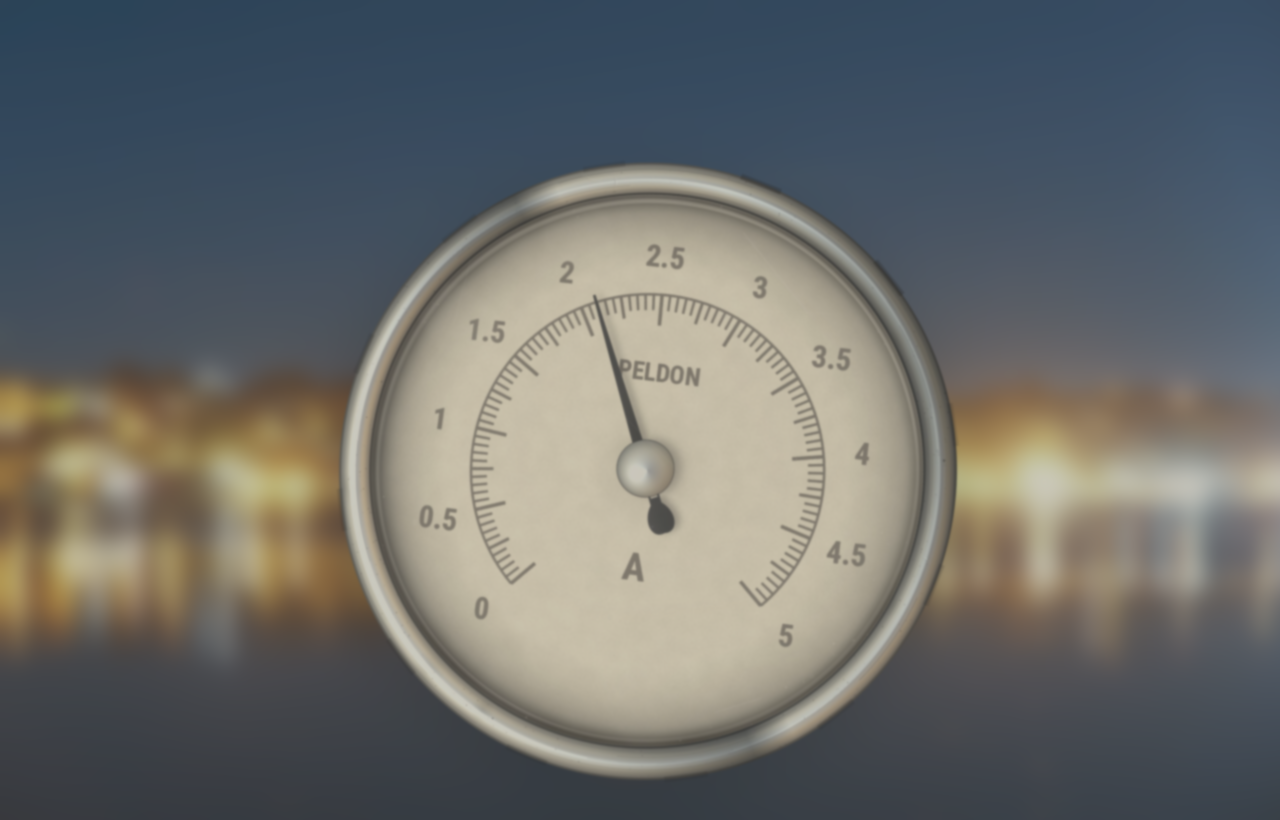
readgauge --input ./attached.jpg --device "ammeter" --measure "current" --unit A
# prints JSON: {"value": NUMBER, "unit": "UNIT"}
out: {"value": 2.1, "unit": "A"}
